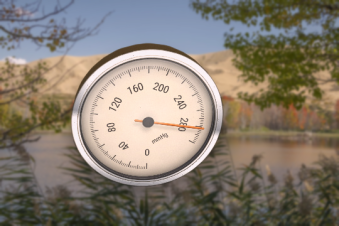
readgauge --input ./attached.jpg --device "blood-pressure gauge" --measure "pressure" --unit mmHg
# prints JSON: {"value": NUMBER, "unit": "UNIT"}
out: {"value": 280, "unit": "mmHg"}
